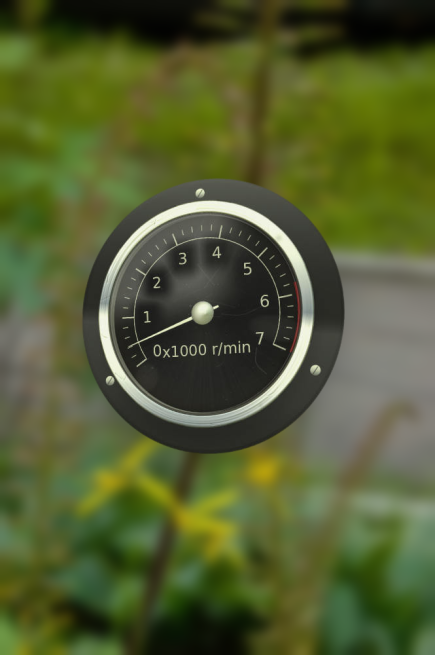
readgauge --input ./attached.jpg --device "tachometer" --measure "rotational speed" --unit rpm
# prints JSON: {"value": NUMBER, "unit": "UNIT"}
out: {"value": 400, "unit": "rpm"}
